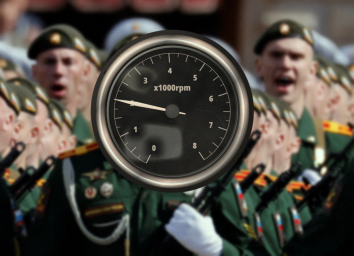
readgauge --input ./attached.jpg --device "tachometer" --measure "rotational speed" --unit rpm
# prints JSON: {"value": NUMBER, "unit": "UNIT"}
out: {"value": 2000, "unit": "rpm"}
